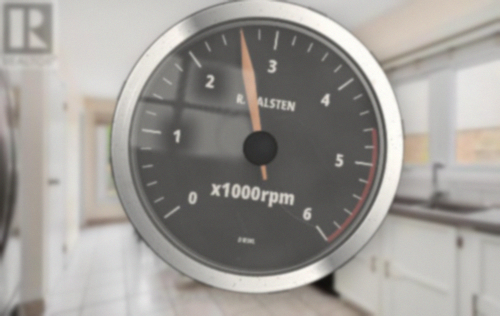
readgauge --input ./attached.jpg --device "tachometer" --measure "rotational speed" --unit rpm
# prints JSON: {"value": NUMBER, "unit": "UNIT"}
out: {"value": 2600, "unit": "rpm"}
